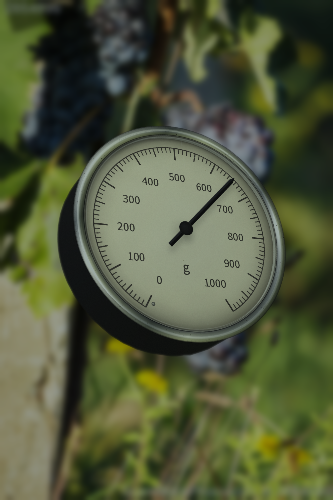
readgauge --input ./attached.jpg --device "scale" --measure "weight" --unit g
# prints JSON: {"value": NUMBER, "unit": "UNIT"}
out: {"value": 650, "unit": "g"}
